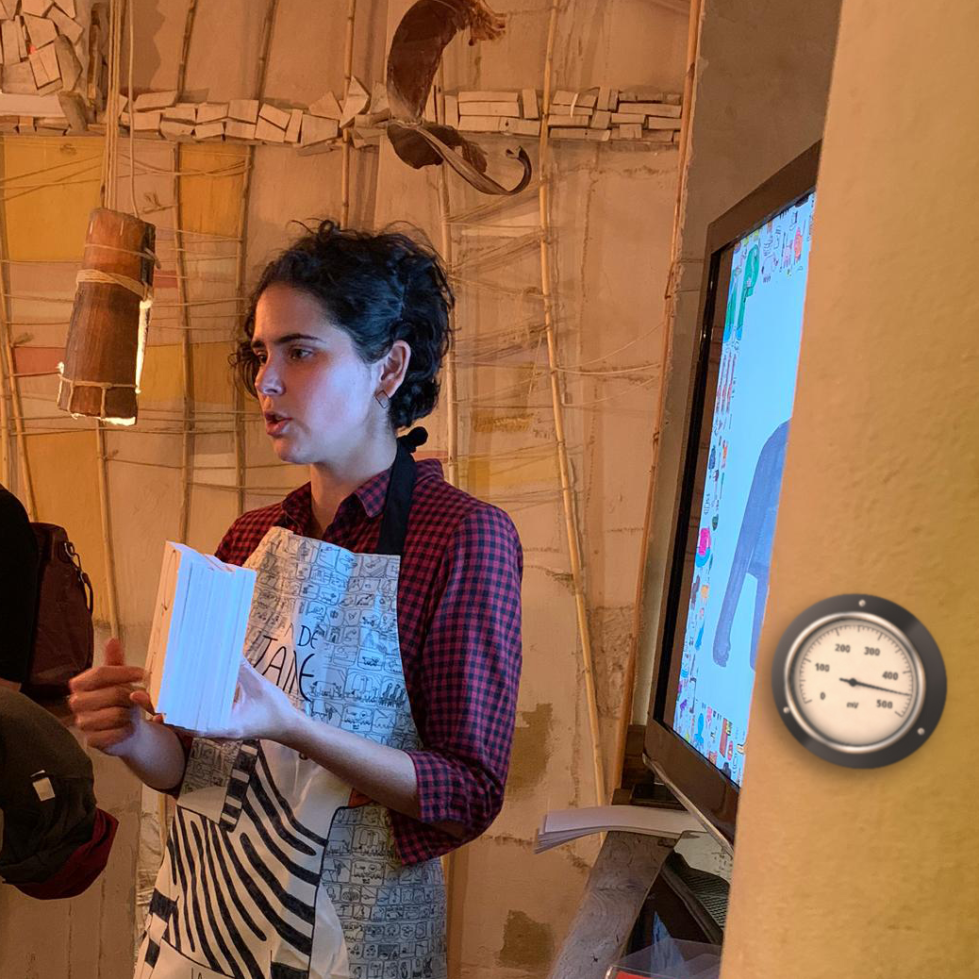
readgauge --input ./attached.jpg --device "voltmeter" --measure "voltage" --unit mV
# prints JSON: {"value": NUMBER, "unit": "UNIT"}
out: {"value": 450, "unit": "mV"}
